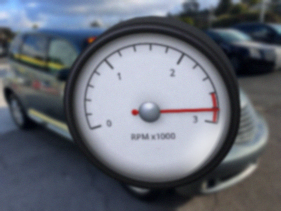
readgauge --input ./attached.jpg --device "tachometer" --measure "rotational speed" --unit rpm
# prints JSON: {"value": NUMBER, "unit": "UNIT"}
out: {"value": 2800, "unit": "rpm"}
